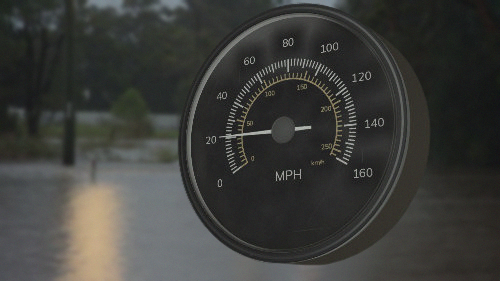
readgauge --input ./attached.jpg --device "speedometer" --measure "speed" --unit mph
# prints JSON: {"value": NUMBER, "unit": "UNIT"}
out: {"value": 20, "unit": "mph"}
